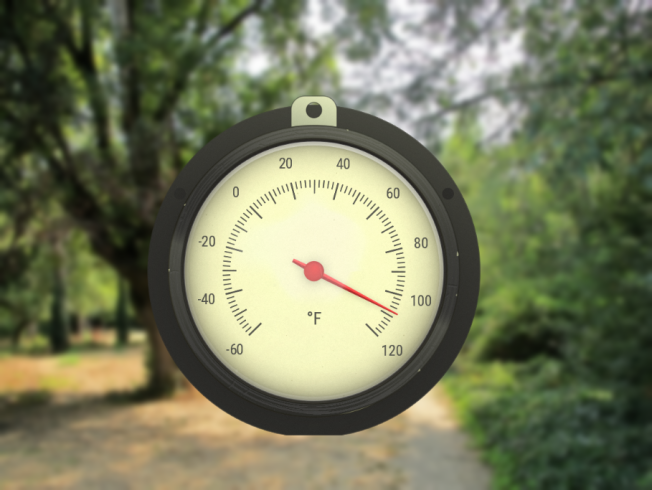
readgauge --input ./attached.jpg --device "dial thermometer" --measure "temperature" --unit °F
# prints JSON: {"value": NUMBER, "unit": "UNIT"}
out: {"value": 108, "unit": "°F"}
